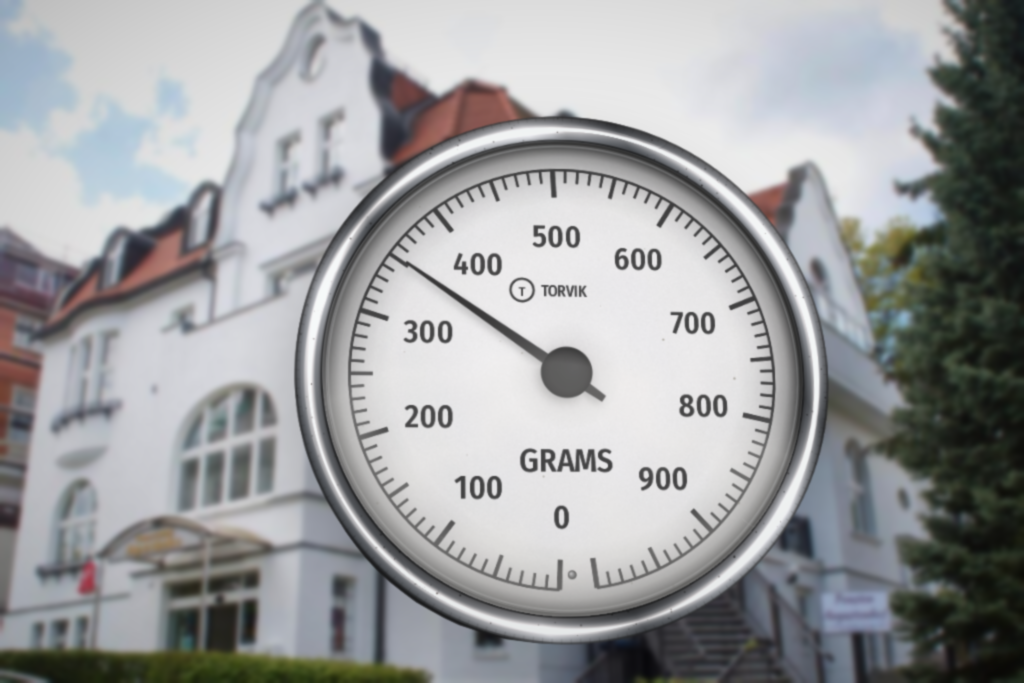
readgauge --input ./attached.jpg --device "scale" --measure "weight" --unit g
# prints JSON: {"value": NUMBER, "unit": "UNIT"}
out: {"value": 350, "unit": "g"}
